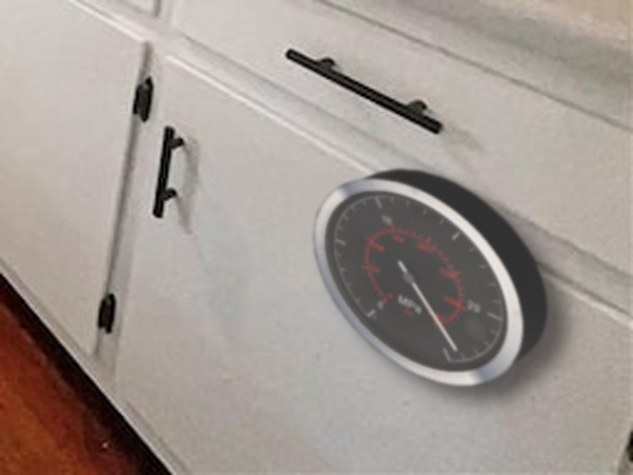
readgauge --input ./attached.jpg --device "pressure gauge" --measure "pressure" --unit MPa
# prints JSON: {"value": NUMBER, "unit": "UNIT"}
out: {"value": 24, "unit": "MPa"}
